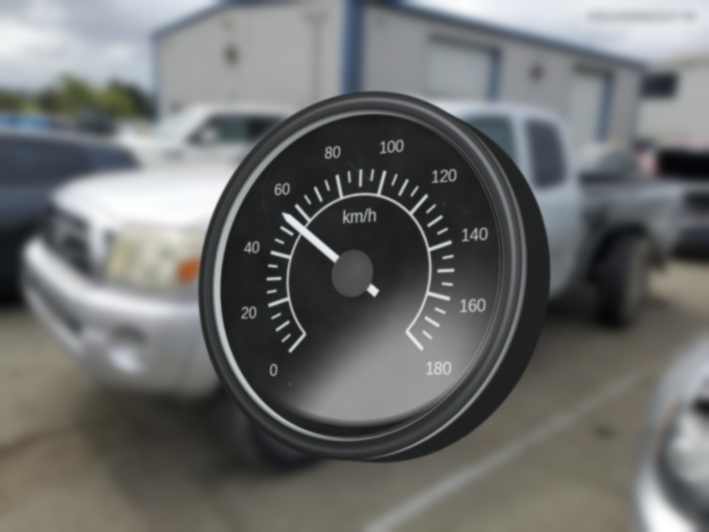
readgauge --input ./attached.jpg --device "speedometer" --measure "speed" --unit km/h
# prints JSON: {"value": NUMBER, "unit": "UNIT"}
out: {"value": 55, "unit": "km/h"}
